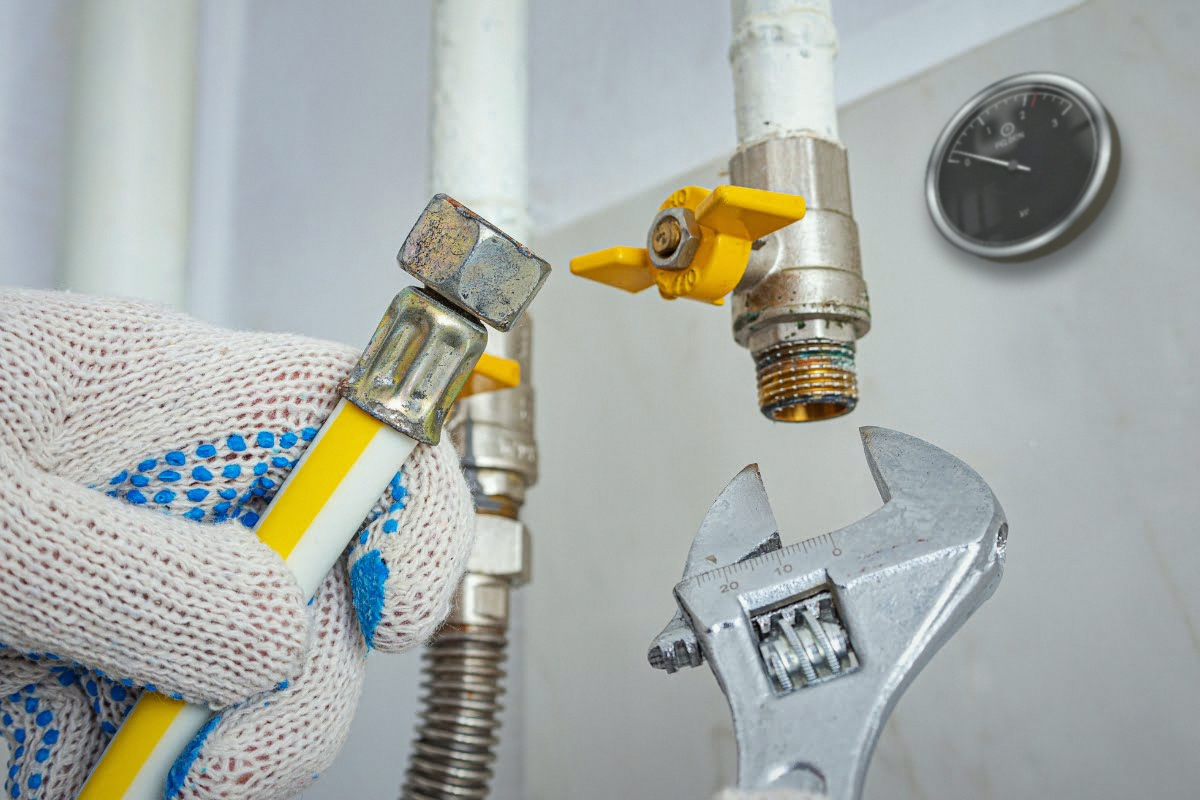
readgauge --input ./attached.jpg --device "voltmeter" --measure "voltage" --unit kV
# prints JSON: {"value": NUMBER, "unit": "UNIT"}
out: {"value": 0.2, "unit": "kV"}
